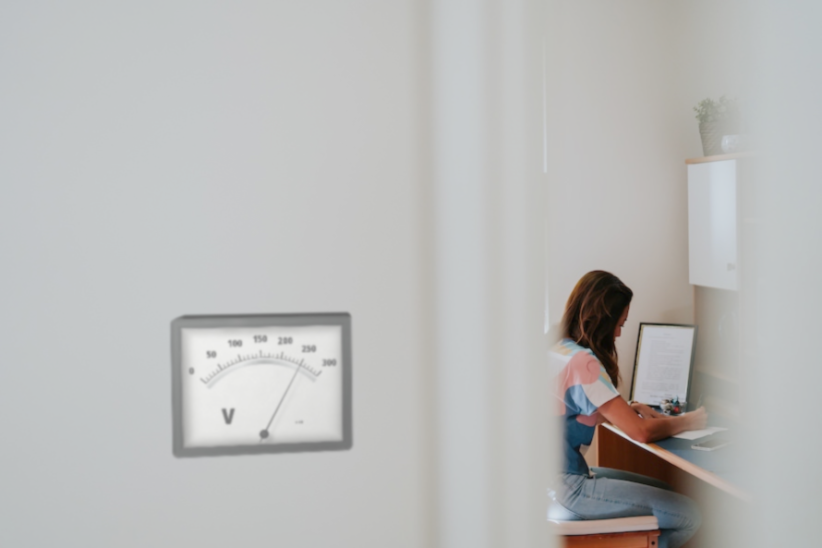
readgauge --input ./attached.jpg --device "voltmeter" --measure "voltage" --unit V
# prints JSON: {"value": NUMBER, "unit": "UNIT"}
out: {"value": 250, "unit": "V"}
